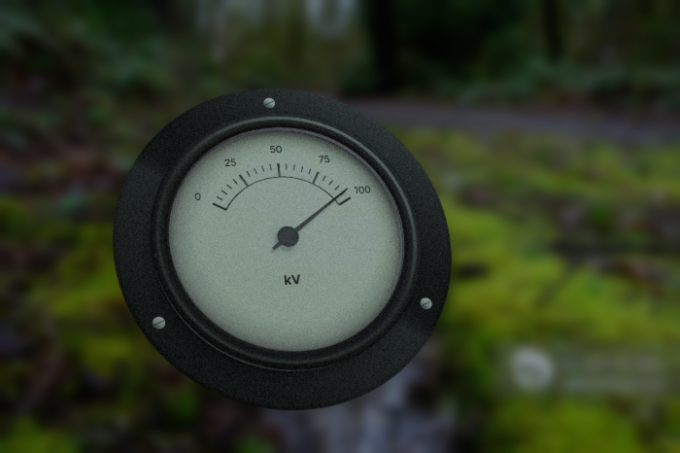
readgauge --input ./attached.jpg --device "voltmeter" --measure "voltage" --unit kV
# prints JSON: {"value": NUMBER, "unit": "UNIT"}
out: {"value": 95, "unit": "kV"}
